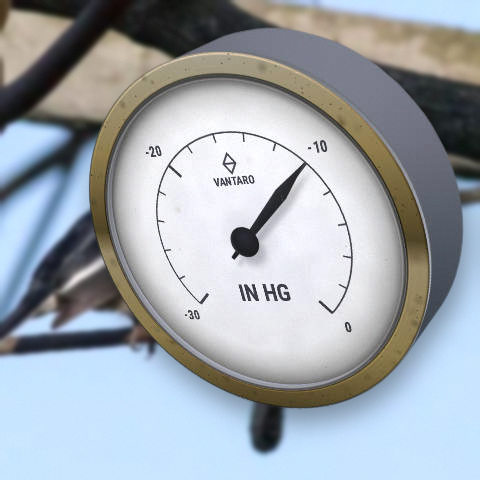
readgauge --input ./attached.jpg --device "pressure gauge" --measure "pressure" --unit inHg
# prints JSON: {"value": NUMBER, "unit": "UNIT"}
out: {"value": -10, "unit": "inHg"}
